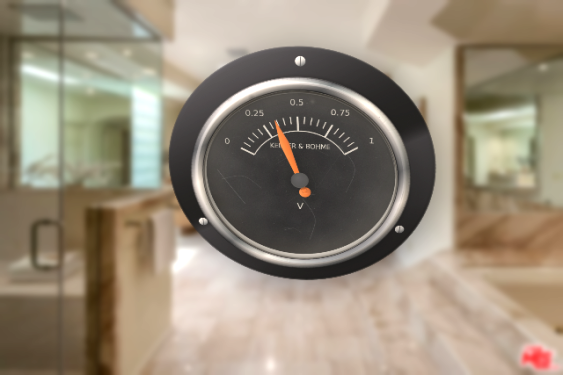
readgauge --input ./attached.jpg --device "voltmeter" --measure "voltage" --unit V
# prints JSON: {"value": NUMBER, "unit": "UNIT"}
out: {"value": 0.35, "unit": "V"}
